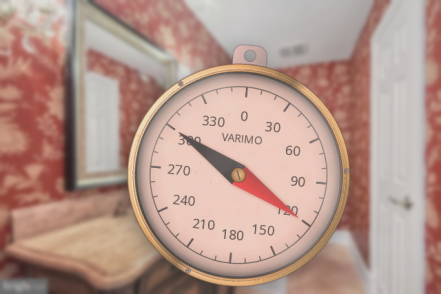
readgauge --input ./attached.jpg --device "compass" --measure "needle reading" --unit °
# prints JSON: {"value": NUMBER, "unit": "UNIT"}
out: {"value": 120, "unit": "°"}
